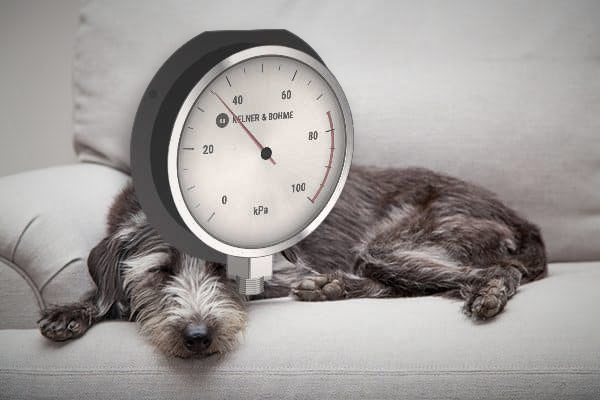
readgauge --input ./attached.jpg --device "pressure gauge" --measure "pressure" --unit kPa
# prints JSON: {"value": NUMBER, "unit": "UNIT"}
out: {"value": 35, "unit": "kPa"}
